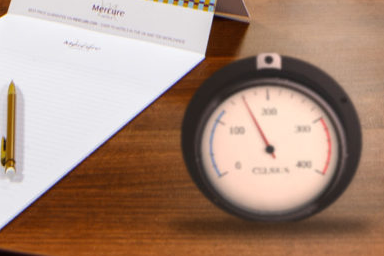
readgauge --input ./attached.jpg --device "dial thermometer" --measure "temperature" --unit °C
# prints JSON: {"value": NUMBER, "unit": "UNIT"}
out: {"value": 160, "unit": "°C"}
